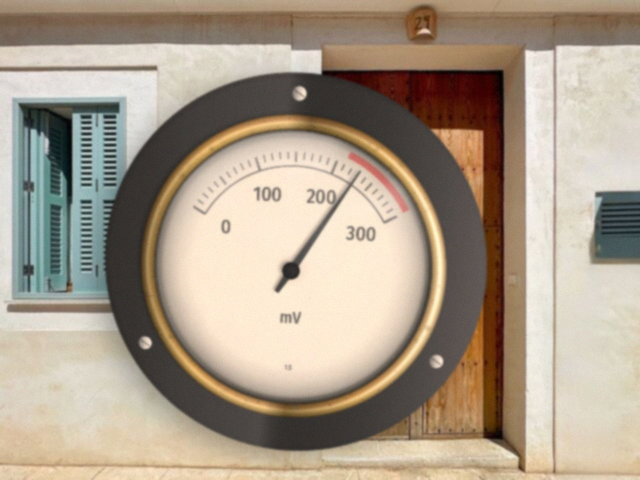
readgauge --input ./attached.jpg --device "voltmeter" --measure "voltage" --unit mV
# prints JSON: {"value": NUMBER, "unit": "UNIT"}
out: {"value": 230, "unit": "mV"}
